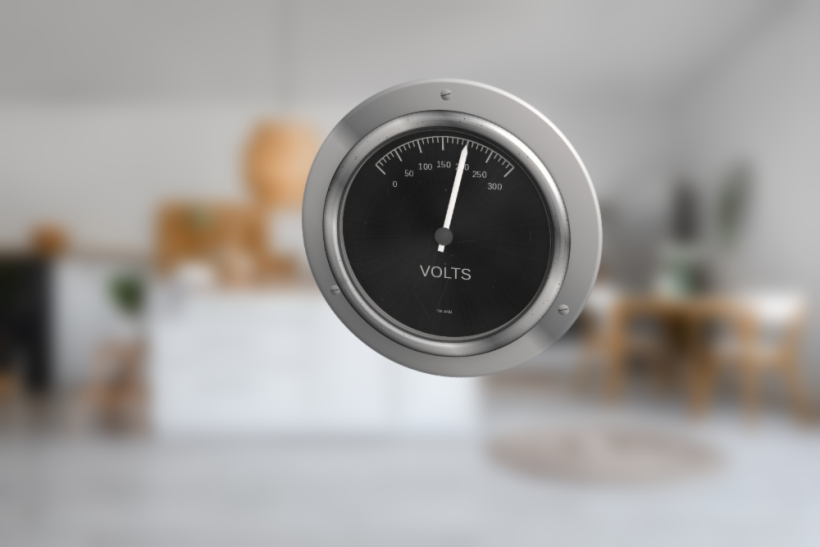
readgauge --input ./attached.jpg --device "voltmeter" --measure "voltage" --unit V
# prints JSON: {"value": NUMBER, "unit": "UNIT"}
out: {"value": 200, "unit": "V"}
